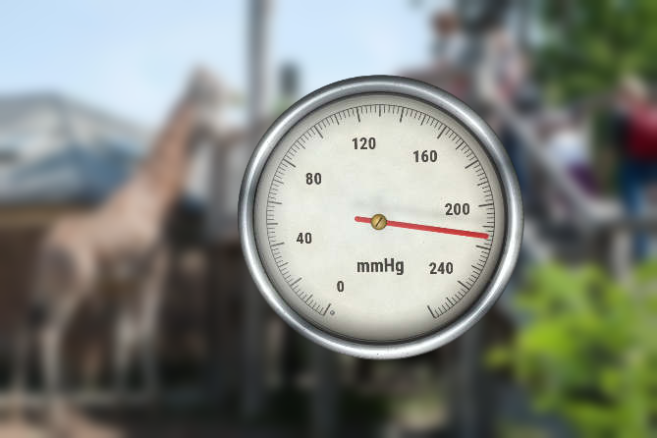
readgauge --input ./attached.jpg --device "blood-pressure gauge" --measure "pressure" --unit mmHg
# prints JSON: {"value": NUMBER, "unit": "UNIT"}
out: {"value": 214, "unit": "mmHg"}
